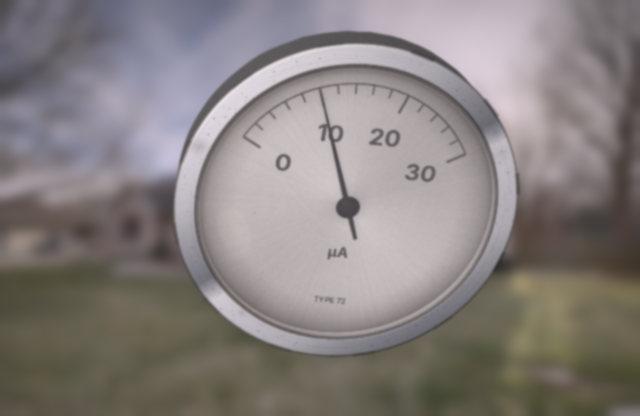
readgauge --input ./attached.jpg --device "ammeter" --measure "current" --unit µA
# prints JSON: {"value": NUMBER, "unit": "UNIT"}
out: {"value": 10, "unit": "µA"}
